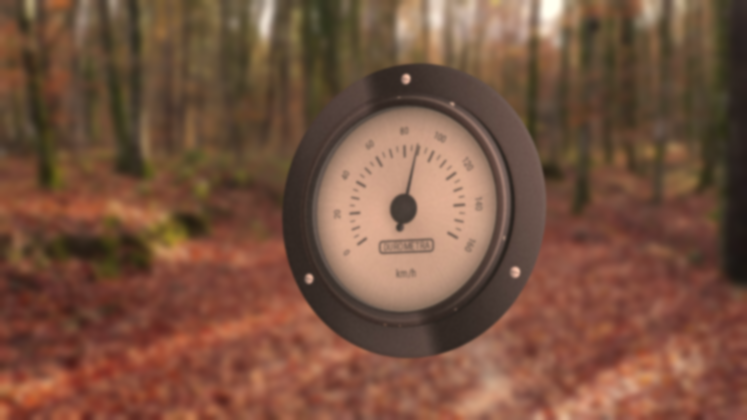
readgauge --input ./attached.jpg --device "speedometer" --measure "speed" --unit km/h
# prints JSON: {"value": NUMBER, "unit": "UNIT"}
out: {"value": 90, "unit": "km/h"}
